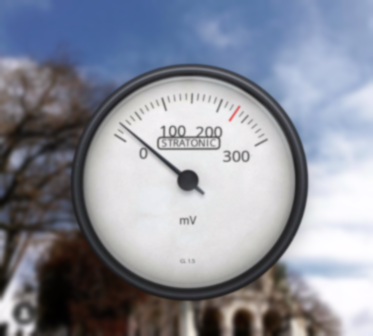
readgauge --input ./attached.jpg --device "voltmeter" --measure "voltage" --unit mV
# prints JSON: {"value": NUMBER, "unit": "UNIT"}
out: {"value": 20, "unit": "mV"}
